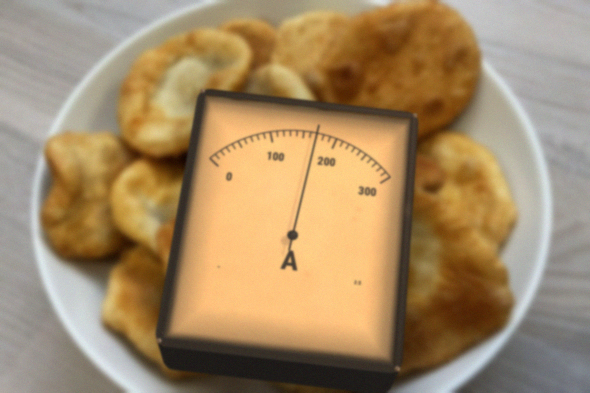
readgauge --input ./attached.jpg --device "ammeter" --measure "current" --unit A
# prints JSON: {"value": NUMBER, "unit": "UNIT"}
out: {"value": 170, "unit": "A"}
